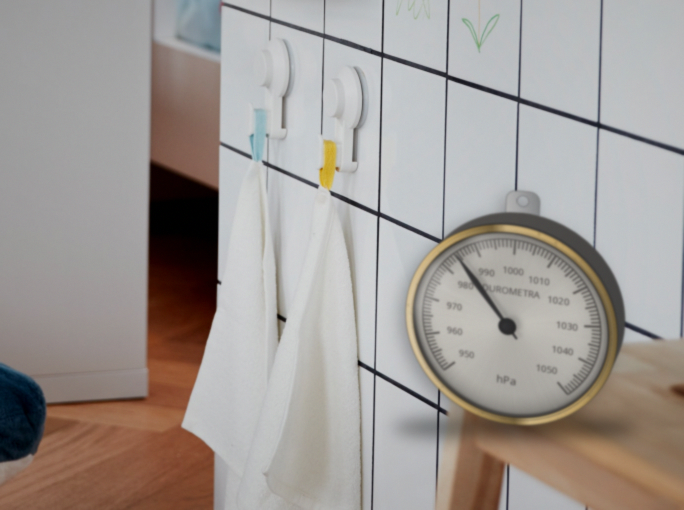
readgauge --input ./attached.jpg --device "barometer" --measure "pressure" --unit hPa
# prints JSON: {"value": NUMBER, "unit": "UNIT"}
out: {"value": 985, "unit": "hPa"}
